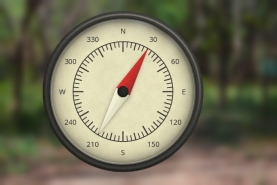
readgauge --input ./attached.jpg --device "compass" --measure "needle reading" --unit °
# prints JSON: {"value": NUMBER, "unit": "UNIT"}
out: {"value": 30, "unit": "°"}
